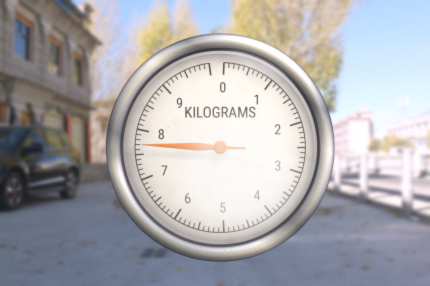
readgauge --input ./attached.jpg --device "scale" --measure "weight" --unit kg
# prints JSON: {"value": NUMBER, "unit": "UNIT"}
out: {"value": 7.7, "unit": "kg"}
